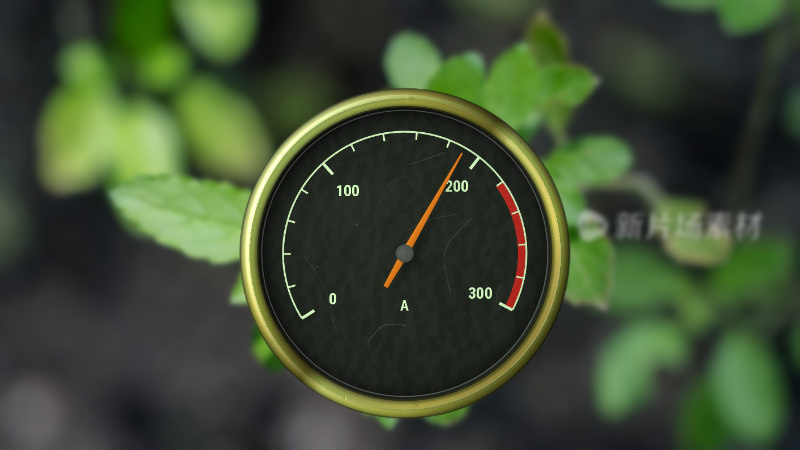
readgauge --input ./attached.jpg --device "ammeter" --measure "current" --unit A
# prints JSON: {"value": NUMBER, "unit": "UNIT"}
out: {"value": 190, "unit": "A"}
